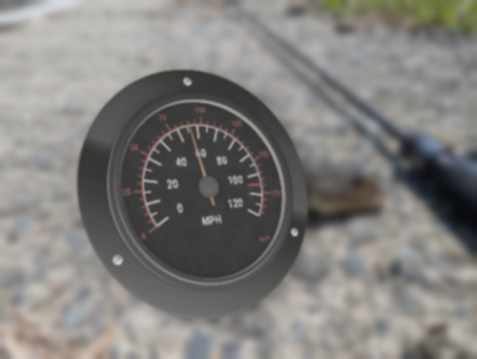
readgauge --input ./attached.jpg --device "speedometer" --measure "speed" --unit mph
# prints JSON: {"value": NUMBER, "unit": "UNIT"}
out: {"value": 55, "unit": "mph"}
